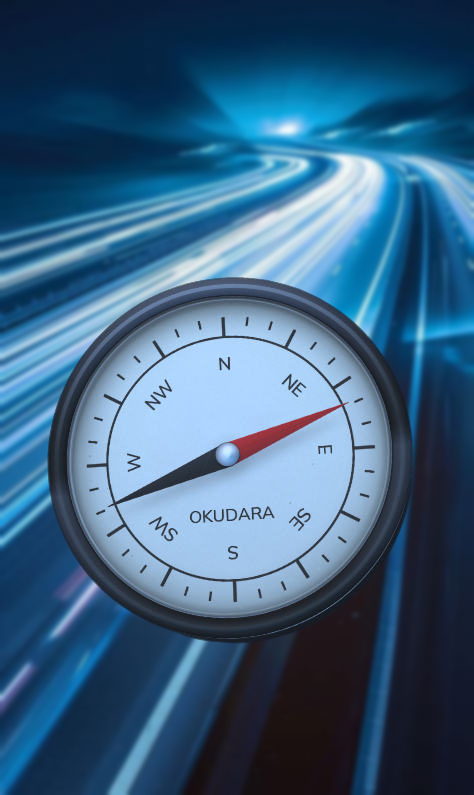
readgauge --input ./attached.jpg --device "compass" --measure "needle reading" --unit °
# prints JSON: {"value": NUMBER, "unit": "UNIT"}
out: {"value": 70, "unit": "°"}
